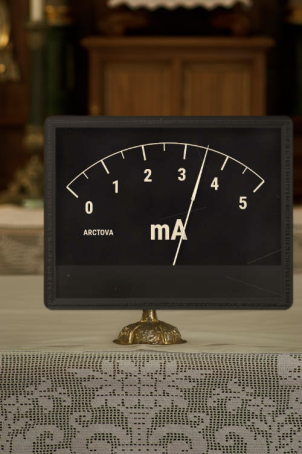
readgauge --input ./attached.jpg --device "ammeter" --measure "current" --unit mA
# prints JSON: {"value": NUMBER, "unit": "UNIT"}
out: {"value": 3.5, "unit": "mA"}
